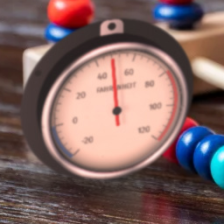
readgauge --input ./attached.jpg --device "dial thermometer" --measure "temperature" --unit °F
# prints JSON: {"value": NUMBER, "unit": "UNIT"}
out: {"value": 48, "unit": "°F"}
